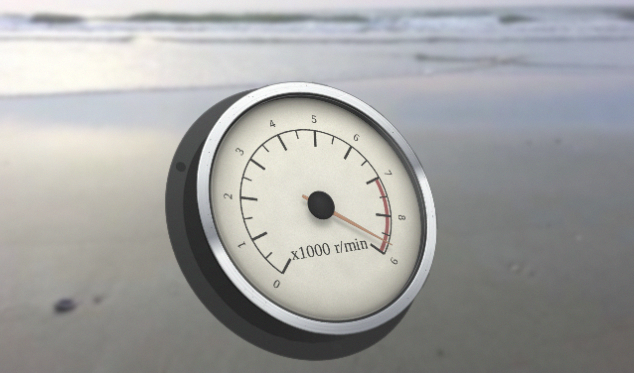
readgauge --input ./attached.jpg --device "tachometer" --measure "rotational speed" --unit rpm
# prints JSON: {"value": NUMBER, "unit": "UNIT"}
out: {"value": 8750, "unit": "rpm"}
